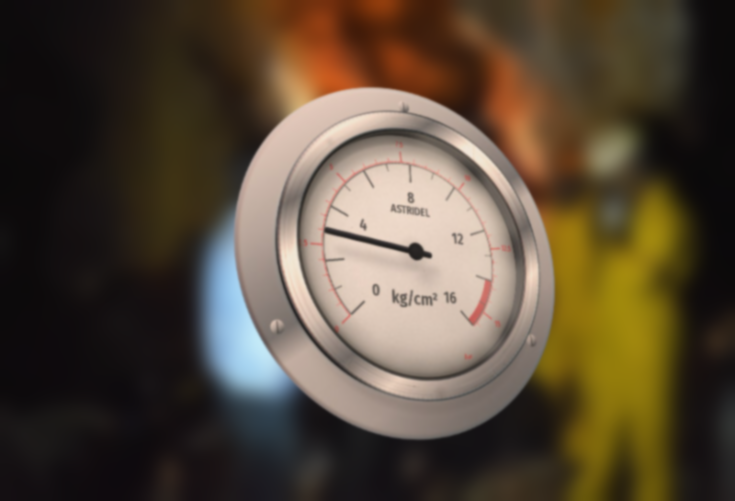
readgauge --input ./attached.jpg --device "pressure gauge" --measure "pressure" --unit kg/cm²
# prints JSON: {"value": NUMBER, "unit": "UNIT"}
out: {"value": 3, "unit": "kg/cm²"}
